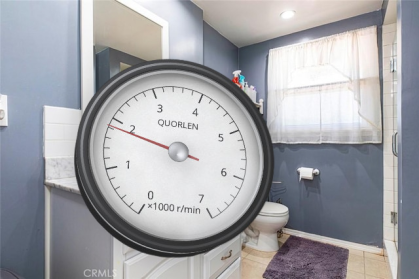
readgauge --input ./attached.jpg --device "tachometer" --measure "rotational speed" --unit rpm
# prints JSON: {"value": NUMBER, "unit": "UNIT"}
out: {"value": 1800, "unit": "rpm"}
